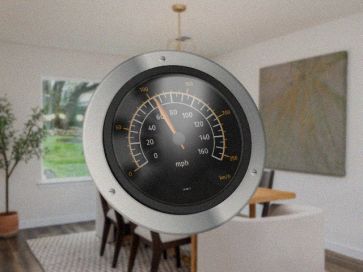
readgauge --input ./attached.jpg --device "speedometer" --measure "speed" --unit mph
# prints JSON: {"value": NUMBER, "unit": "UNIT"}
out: {"value": 65, "unit": "mph"}
